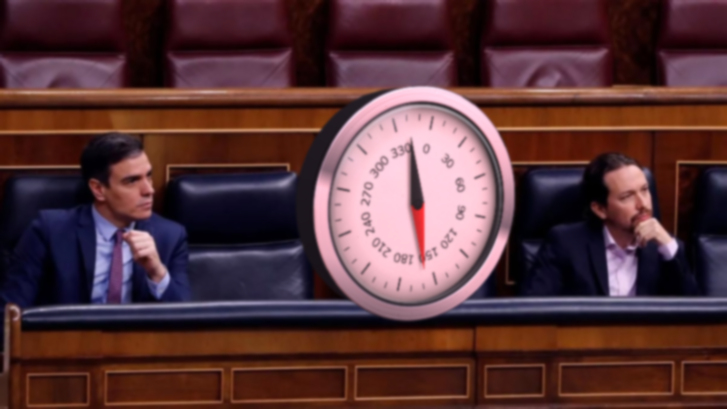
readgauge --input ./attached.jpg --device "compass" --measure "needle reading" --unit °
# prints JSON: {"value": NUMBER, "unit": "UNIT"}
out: {"value": 160, "unit": "°"}
